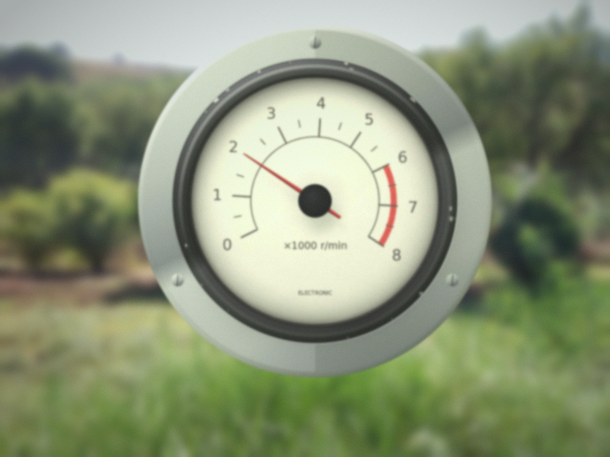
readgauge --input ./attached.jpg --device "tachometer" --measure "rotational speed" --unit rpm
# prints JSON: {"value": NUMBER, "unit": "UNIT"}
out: {"value": 2000, "unit": "rpm"}
